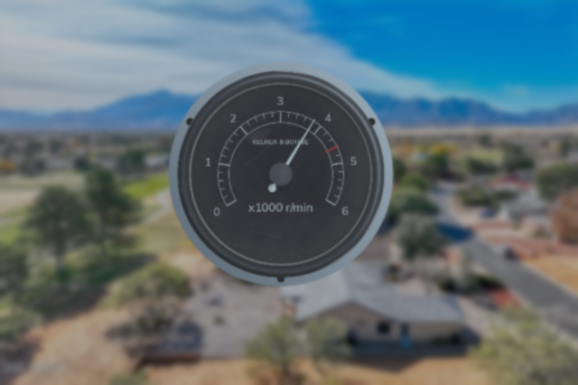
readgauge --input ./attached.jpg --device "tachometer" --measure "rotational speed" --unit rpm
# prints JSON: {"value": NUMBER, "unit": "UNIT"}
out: {"value": 3800, "unit": "rpm"}
